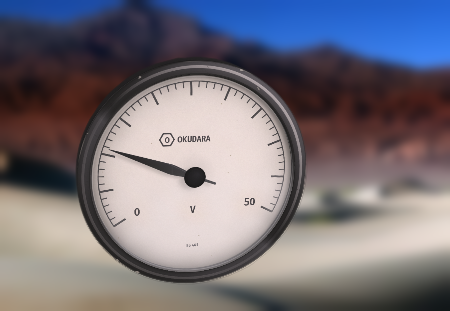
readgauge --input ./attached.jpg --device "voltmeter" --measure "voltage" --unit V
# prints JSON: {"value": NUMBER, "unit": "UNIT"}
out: {"value": 11, "unit": "V"}
